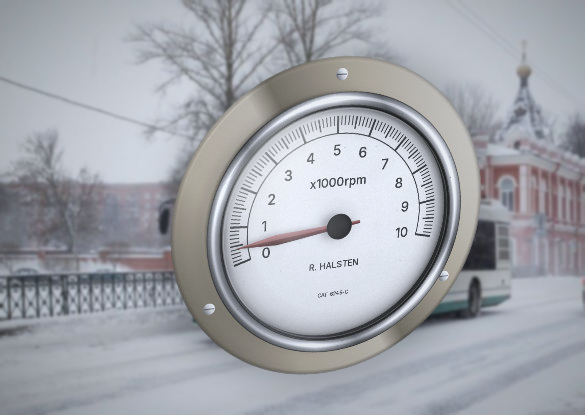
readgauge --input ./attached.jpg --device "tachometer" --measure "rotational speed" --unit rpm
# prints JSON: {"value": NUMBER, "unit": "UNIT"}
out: {"value": 500, "unit": "rpm"}
